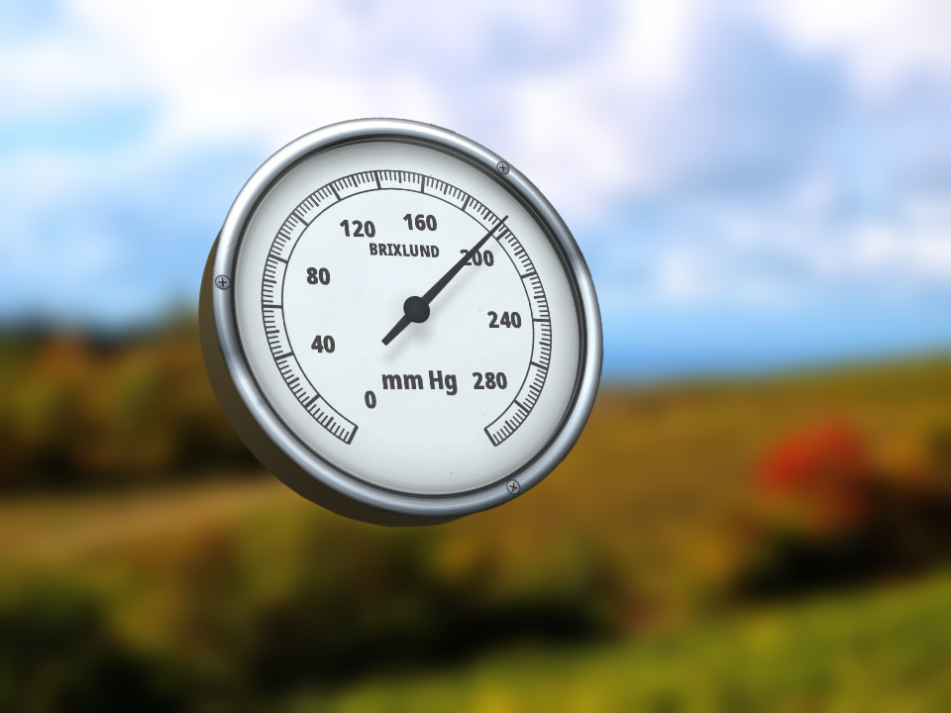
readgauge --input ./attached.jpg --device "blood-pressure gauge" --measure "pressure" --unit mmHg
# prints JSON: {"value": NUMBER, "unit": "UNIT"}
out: {"value": 196, "unit": "mmHg"}
